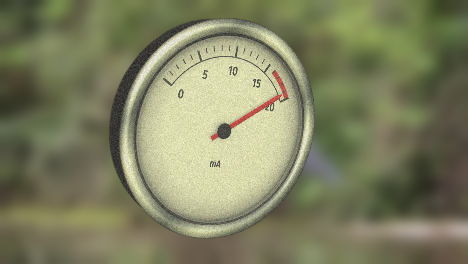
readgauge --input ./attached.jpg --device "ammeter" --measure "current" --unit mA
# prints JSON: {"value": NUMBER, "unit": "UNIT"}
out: {"value": 19, "unit": "mA"}
